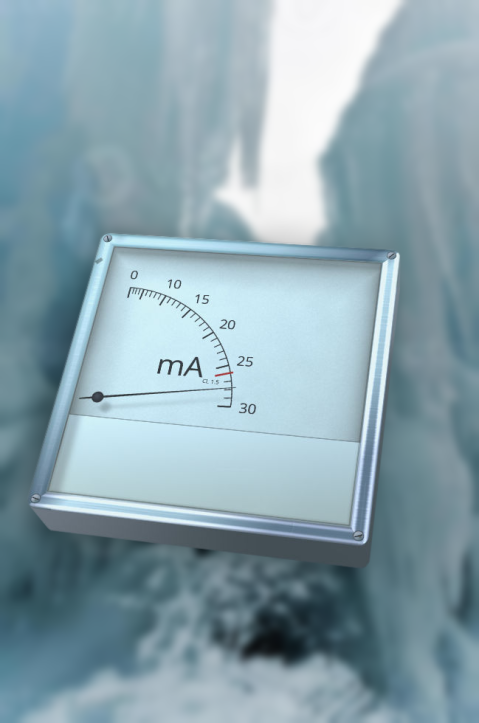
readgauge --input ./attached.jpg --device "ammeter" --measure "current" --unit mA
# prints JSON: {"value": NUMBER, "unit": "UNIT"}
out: {"value": 28, "unit": "mA"}
